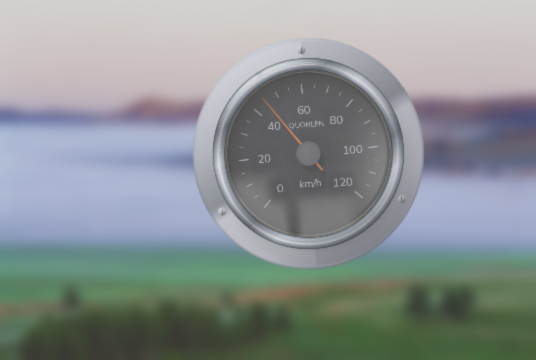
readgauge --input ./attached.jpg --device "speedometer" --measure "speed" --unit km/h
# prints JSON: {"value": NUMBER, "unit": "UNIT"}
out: {"value": 45, "unit": "km/h"}
